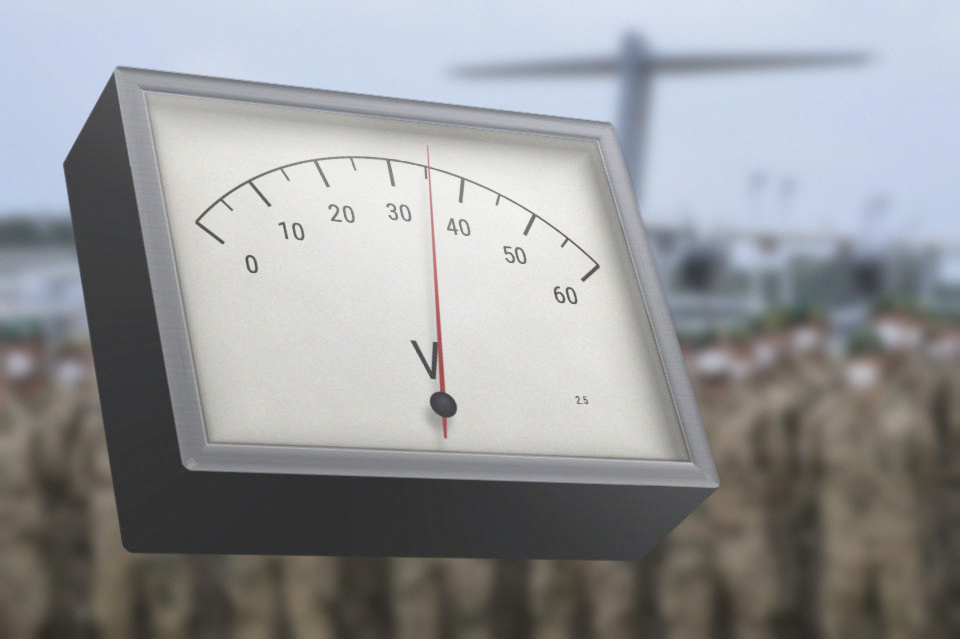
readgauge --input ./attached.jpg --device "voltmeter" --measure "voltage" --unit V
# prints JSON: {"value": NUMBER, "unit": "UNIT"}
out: {"value": 35, "unit": "V"}
